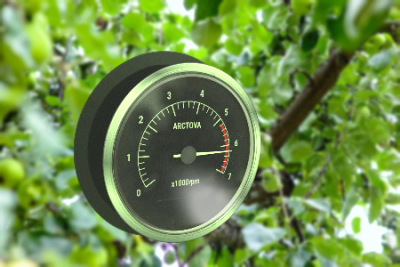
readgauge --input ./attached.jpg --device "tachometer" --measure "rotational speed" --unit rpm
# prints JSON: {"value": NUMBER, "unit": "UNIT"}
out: {"value": 6200, "unit": "rpm"}
